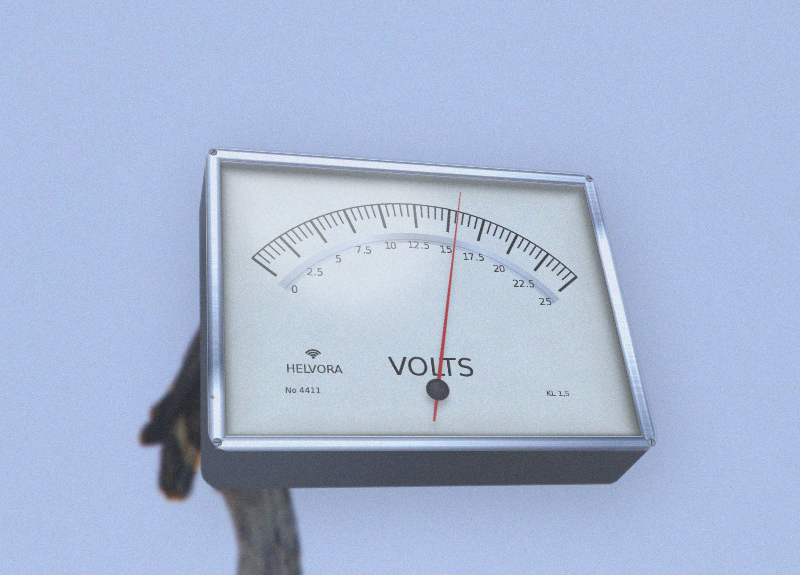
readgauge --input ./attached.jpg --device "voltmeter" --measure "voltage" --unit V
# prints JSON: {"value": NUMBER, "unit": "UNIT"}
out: {"value": 15.5, "unit": "V"}
